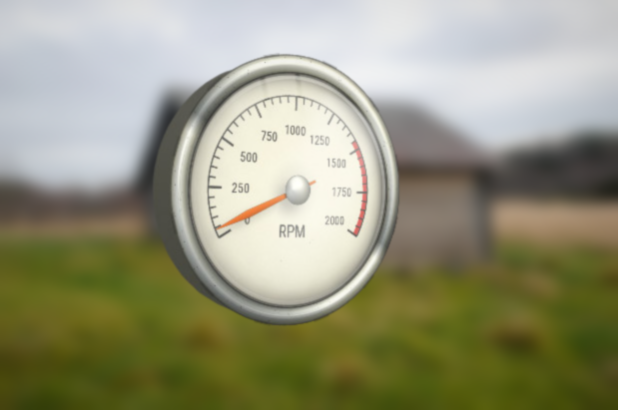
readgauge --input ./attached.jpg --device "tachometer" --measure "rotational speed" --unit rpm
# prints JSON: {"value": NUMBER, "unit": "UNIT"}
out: {"value": 50, "unit": "rpm"}
